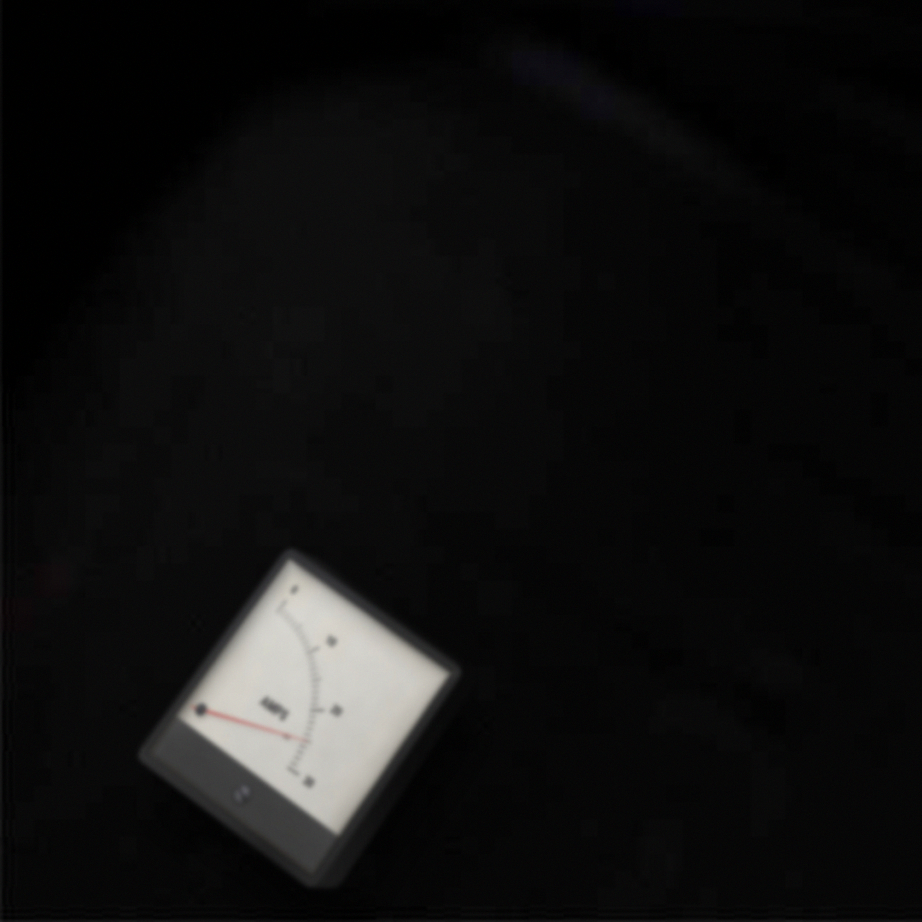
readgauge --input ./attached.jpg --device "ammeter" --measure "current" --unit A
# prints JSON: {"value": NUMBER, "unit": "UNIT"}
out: {"value": 25, "unit": "A"}
